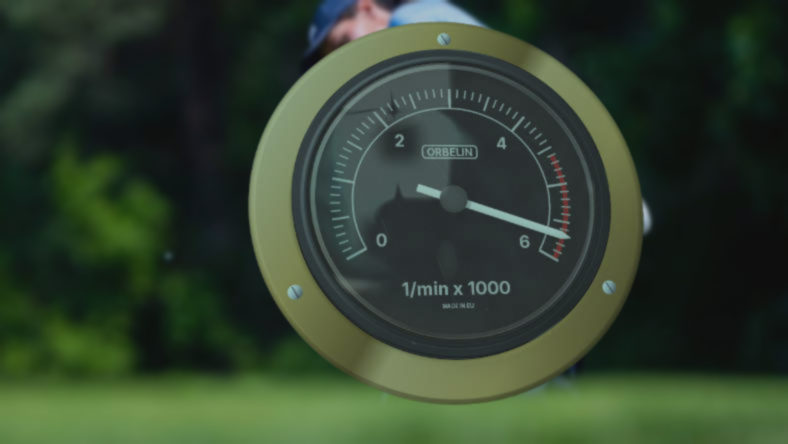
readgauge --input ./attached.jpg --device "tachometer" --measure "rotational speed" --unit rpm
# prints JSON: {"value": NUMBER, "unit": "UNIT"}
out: {"value": 5700, "unit": "rpm"}
